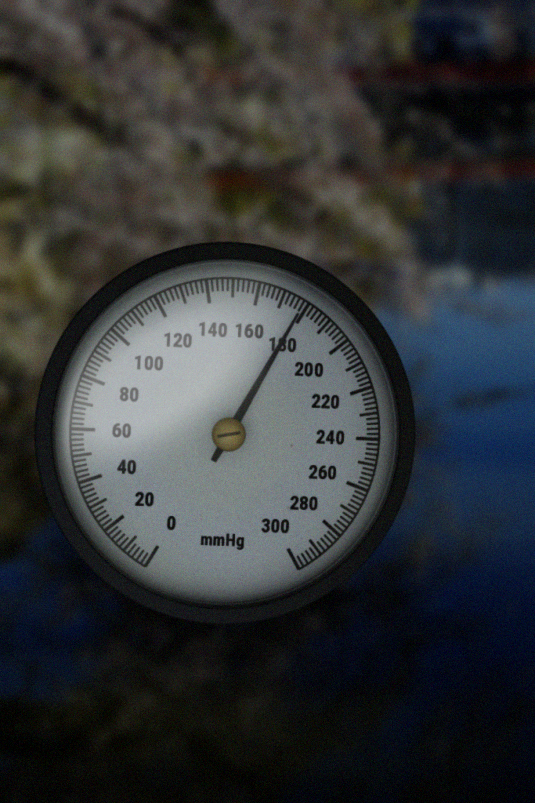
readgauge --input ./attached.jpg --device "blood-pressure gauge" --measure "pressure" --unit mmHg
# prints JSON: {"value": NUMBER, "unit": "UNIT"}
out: {"value": 178, "unit": "mmHg"}
